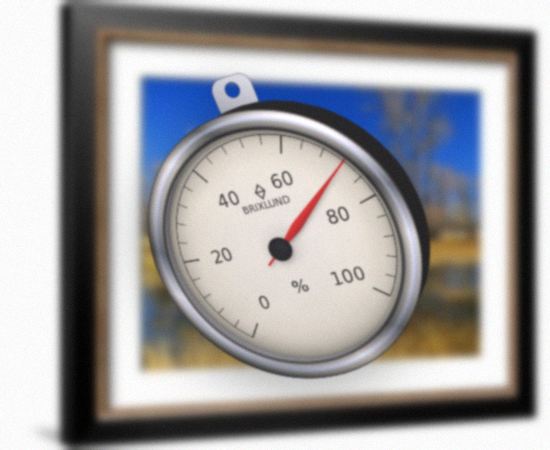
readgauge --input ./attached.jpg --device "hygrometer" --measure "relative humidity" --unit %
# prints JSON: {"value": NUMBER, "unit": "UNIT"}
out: {"value": 72, "unit": "%"}
